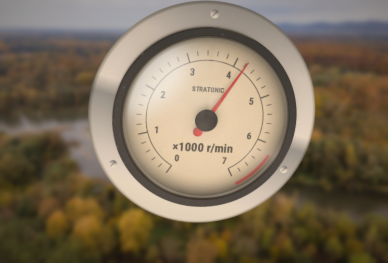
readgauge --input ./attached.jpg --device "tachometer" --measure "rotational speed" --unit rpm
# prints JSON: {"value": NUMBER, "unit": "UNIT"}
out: {"value": 4200, "unit": "rpm"}
